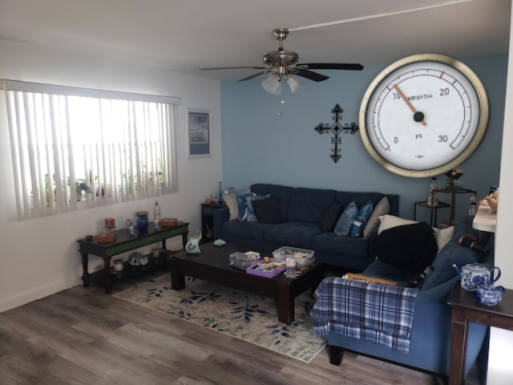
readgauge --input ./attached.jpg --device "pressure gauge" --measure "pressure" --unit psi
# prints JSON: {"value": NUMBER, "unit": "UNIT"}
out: {"value": 11, "unit": "psi"}
